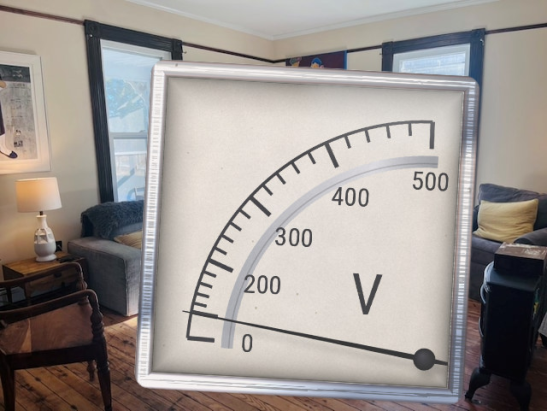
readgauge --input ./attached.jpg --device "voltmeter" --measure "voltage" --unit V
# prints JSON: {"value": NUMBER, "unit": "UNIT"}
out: {"value": 100, "unit": "V"}
